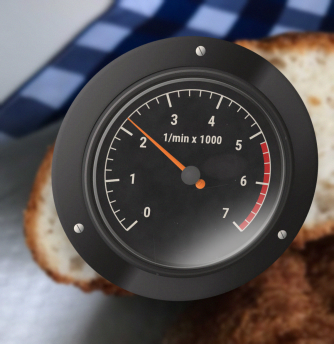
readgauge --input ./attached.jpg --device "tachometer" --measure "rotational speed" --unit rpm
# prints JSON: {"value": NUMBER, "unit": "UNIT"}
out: {"value": 2200, "unit": "rpm"}
